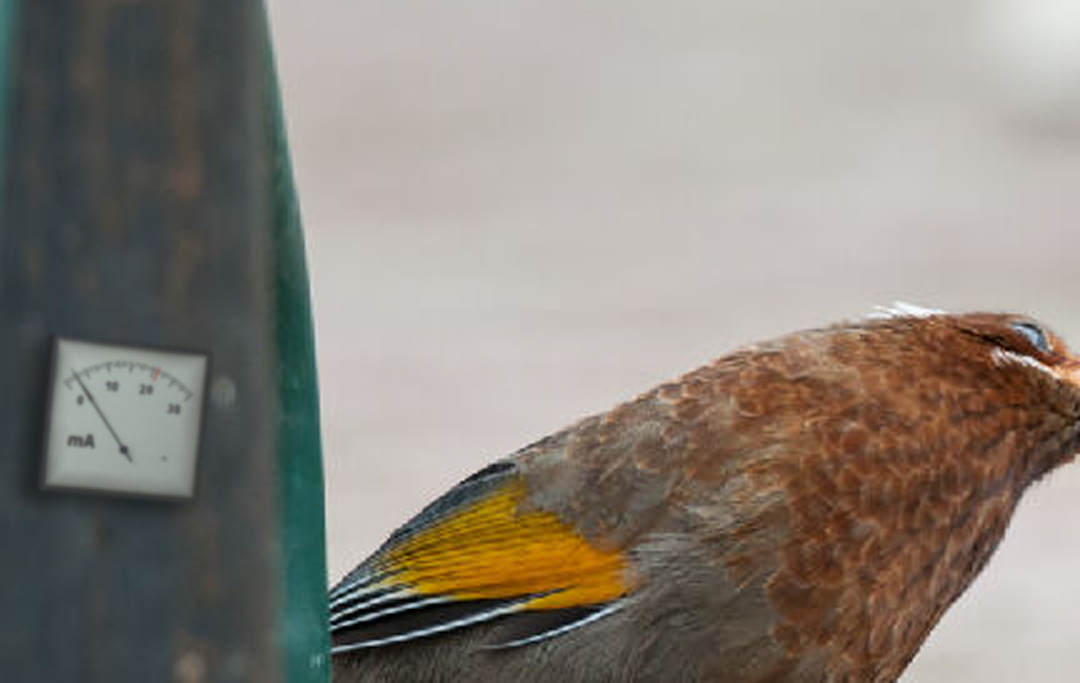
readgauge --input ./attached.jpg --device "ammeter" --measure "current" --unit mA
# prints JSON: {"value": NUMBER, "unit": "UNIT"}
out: {"value": 2.5, "unit": "mA"}
